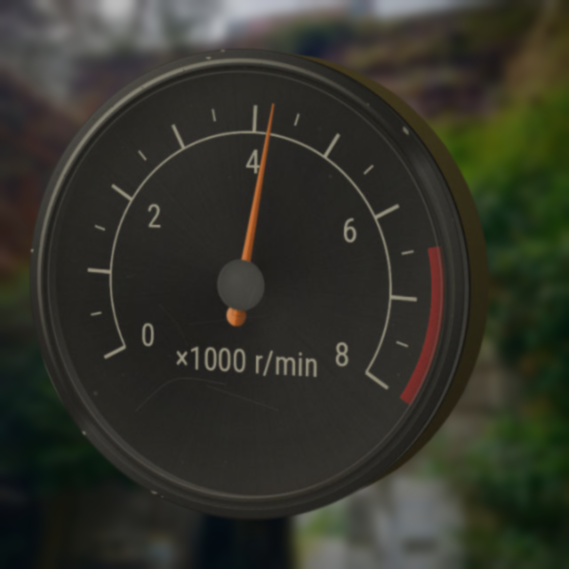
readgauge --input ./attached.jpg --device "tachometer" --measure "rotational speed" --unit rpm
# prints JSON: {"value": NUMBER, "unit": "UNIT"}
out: {"value": 4250, "unit": "rpm"}
